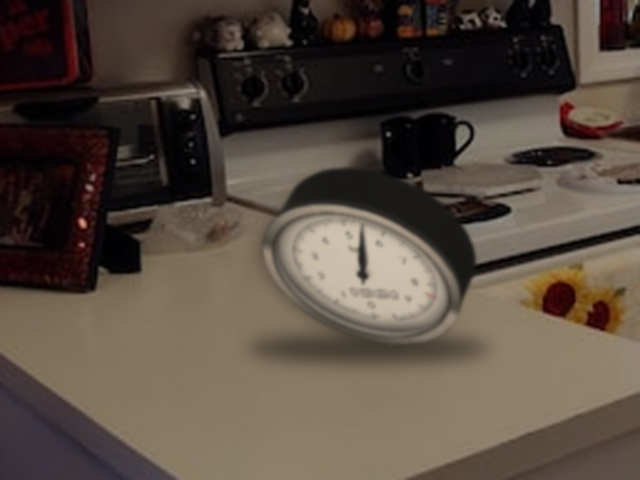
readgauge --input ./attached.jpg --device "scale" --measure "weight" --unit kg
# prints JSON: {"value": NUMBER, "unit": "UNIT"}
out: {"value": 5.5, "unit": "kg"}
